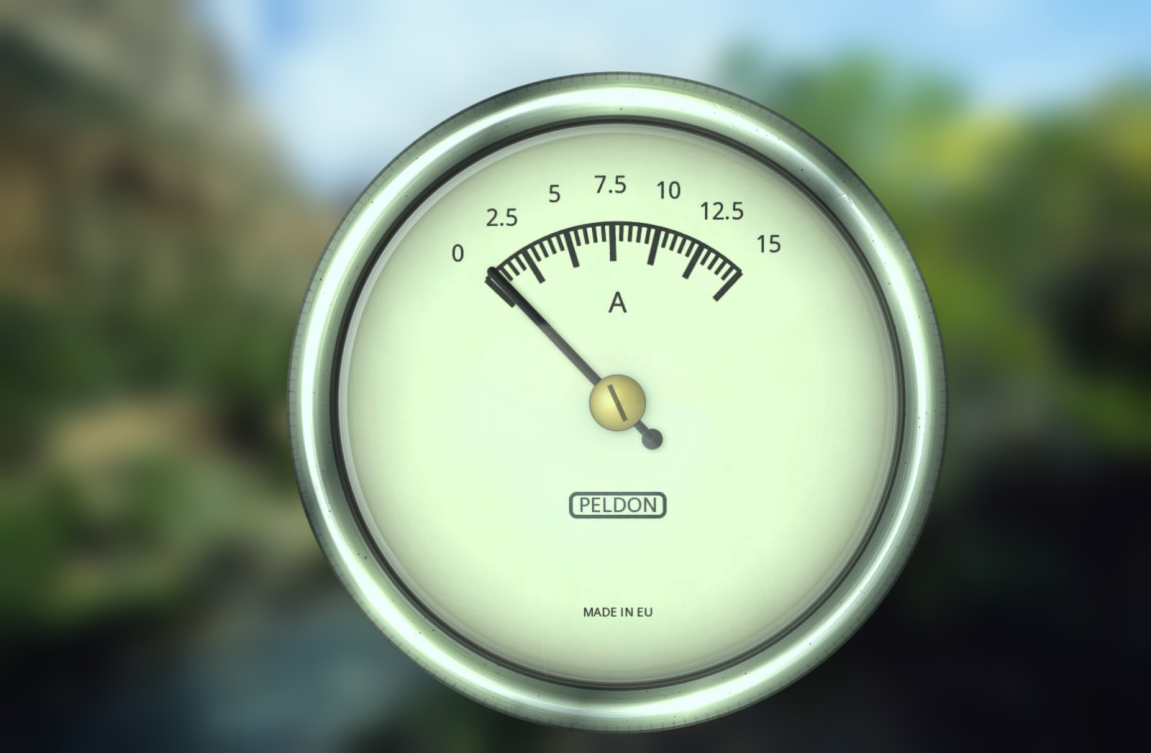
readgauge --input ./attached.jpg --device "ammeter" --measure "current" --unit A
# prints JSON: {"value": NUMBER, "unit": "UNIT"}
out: {"value": 0.5, "unit": "A"}
